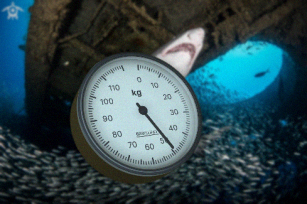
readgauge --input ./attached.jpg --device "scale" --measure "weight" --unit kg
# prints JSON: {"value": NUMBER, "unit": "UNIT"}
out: {"value": 50, "unit": "kg"}
